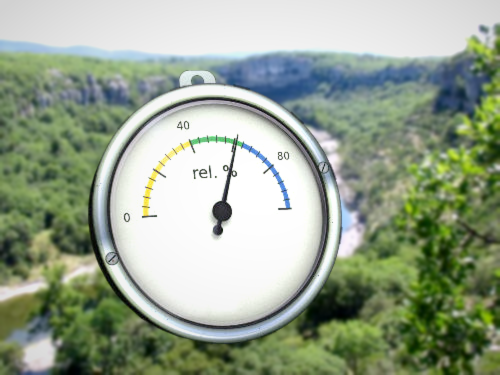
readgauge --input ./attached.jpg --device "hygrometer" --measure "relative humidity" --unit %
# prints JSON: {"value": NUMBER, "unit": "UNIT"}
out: {"value": 60, "unit": "%"}
